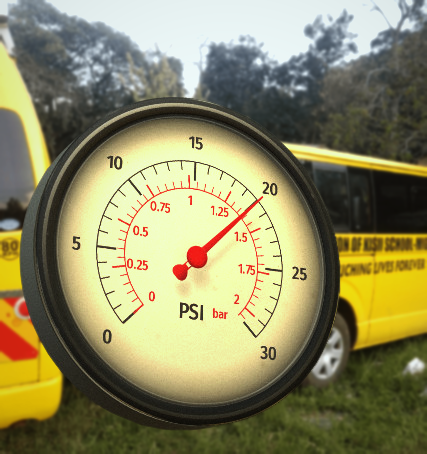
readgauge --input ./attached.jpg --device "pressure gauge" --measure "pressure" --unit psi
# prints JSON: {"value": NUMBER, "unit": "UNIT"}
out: {"value": 20, "unit": "psi"}
